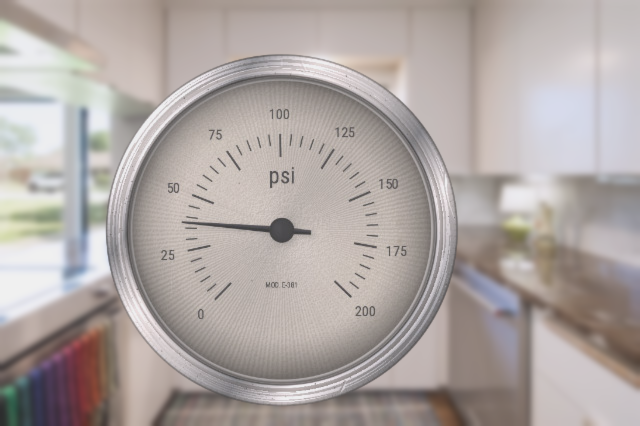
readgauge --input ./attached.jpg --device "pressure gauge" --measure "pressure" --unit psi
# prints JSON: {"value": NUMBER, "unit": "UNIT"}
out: {"value": 37.5, "unit": "psi"}
